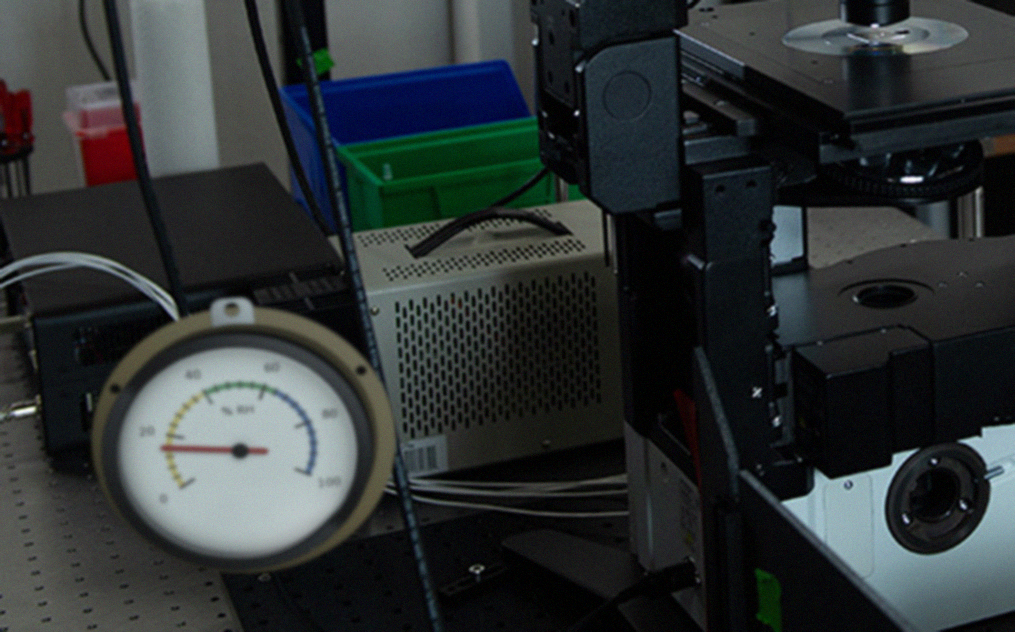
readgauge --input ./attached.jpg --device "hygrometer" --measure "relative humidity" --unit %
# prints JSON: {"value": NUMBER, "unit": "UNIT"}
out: {"value": 16, "unit": "%"}
